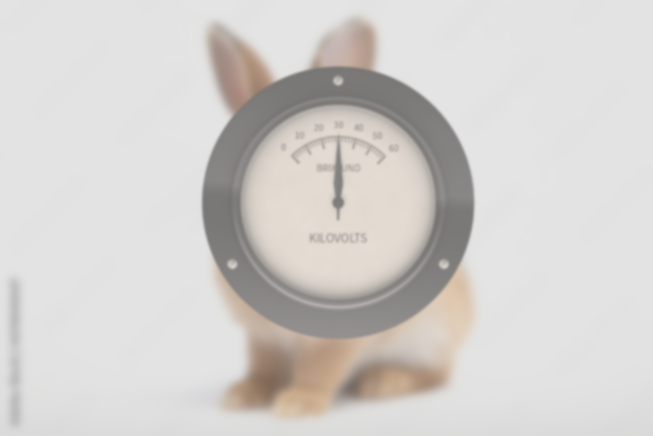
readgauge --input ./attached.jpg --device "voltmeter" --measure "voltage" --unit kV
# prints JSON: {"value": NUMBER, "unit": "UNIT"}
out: {"value": 30, "unit": "kV"}
